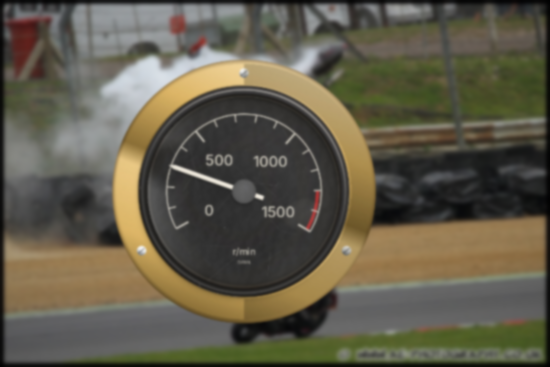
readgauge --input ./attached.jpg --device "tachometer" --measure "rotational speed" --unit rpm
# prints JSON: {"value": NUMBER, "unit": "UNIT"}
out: {"value": 300, "unit": "rpm"}
